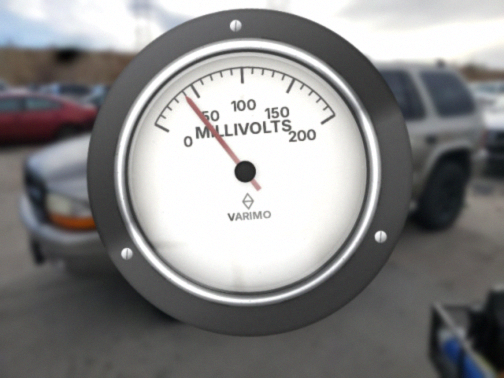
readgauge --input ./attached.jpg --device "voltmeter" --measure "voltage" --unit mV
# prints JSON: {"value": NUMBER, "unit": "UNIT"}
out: {"value": 40, "unit": "mV"}
